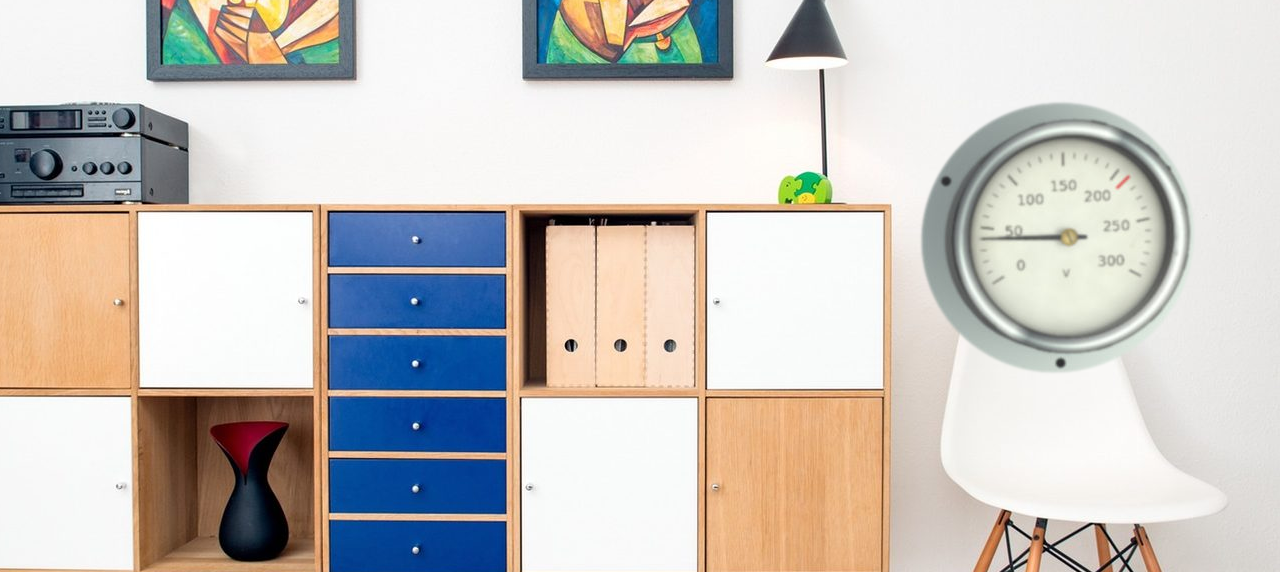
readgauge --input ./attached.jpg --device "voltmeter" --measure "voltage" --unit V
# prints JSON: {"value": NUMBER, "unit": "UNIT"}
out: {"value": 40, "unit": "V"}
